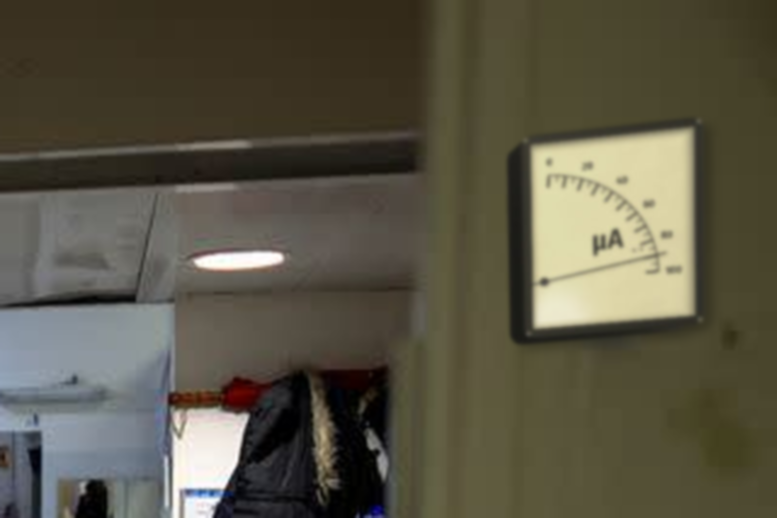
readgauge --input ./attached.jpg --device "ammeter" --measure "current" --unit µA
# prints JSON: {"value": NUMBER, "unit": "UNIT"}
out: {"value": 90, "unit": "µA"}
